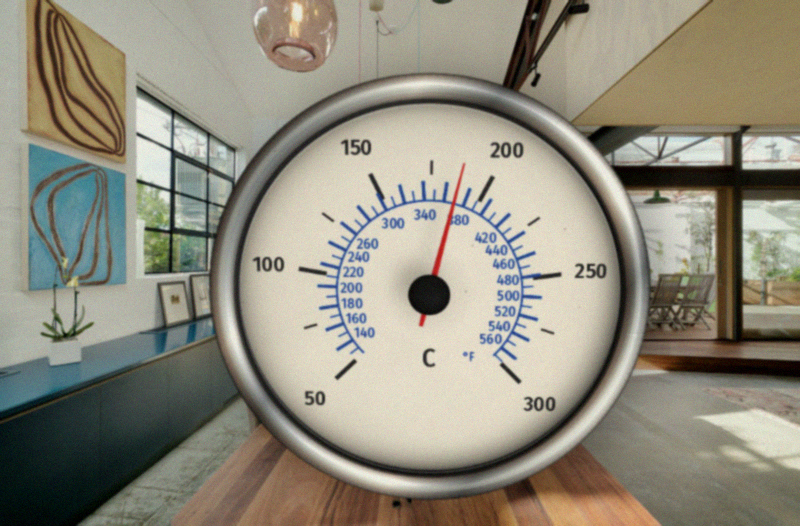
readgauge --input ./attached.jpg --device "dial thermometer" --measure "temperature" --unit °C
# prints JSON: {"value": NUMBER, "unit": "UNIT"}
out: {"value": 187.5, "unit": "°C"}
